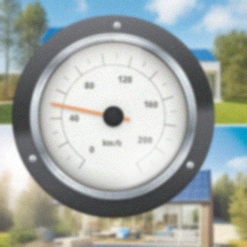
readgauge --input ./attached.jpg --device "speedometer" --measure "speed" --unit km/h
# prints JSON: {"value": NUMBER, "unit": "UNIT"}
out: {"value": 50, "unit": "km/h"}
